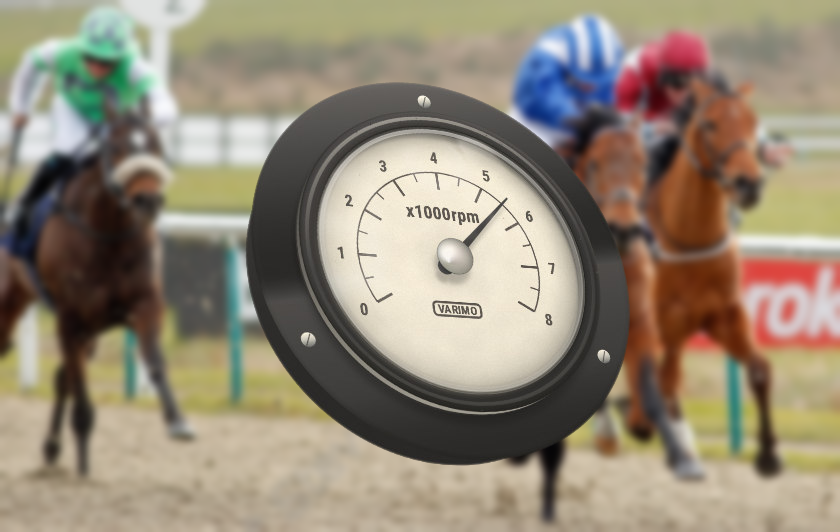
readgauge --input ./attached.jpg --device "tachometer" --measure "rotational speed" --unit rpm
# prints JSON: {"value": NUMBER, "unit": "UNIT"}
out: {"value": 5500, "unit": "rpm"}
